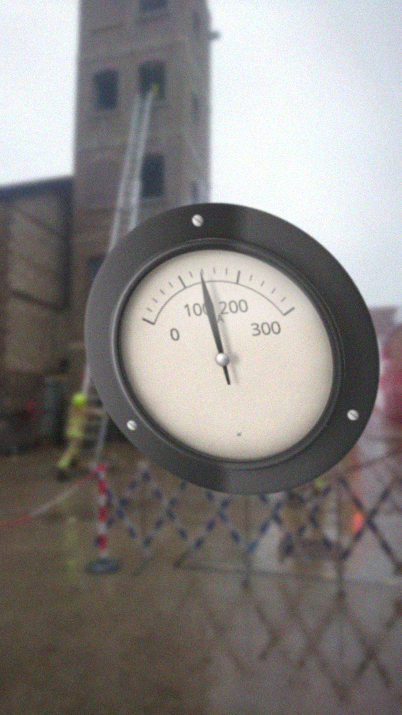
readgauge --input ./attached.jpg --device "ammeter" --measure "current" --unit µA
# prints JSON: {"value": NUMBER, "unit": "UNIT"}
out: {"value": 140, "unit": "µA"}
